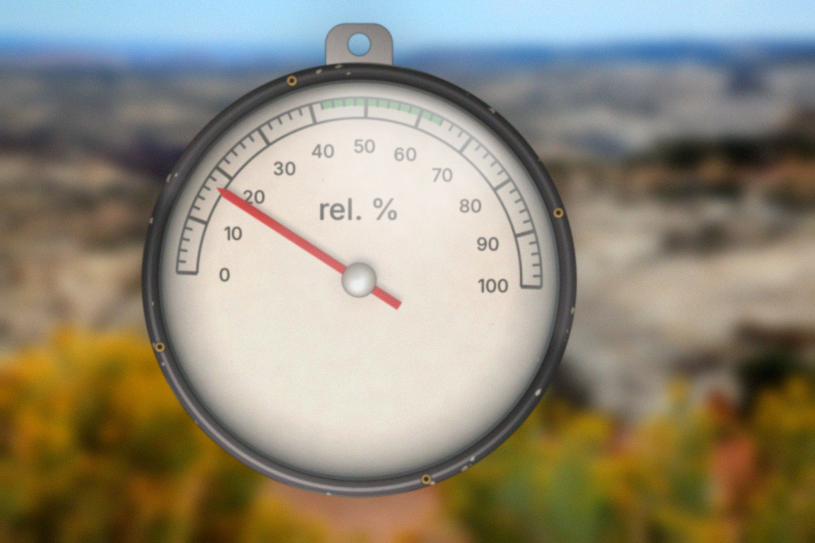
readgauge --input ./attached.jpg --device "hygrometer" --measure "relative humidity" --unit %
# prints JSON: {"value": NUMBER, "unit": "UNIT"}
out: {"value": 17, "unit": "%"}
